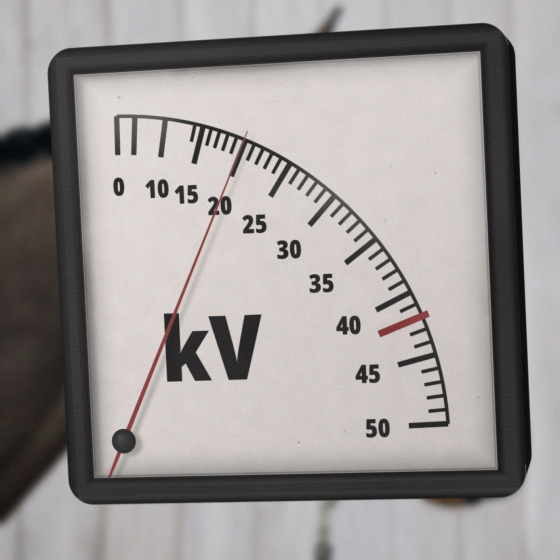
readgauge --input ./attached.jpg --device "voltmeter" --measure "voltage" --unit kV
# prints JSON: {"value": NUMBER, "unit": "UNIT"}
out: {"value": 20, "unit": "kV"}
